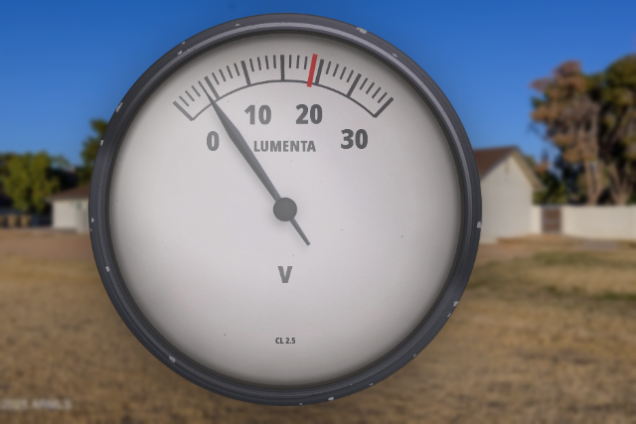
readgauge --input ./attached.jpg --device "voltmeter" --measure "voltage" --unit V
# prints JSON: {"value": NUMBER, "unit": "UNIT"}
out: {"value": 4, "unit": "V"}
